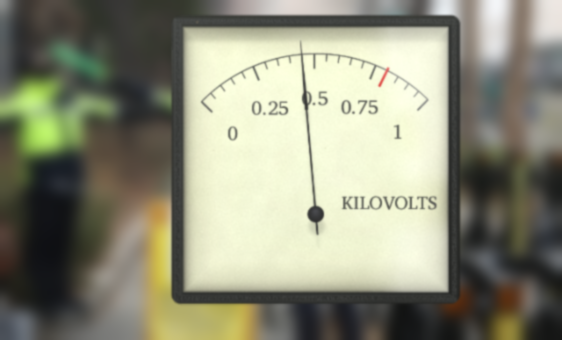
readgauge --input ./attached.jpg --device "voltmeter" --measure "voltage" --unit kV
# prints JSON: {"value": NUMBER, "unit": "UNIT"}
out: {"value": 0.45, "unit": "kV"}
